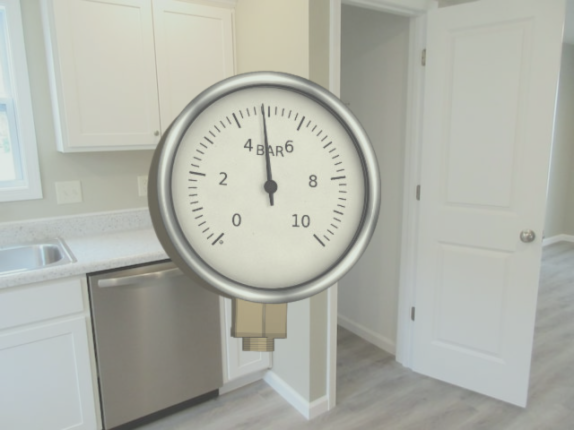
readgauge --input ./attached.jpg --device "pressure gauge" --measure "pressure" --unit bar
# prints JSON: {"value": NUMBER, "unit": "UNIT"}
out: {"value": 4.8, "unit": "bar"}
